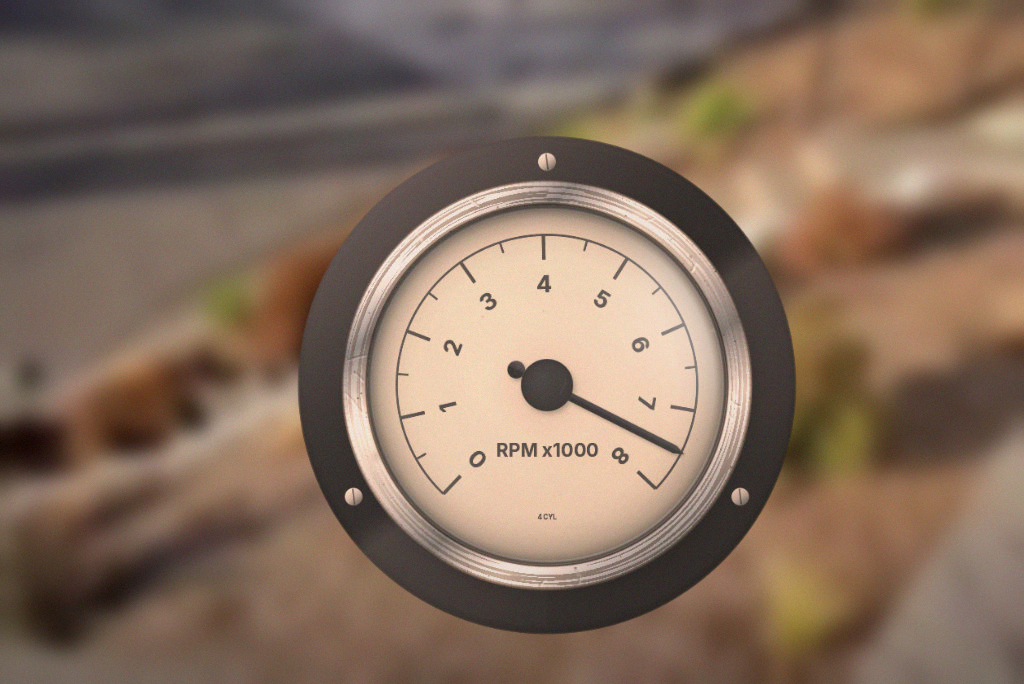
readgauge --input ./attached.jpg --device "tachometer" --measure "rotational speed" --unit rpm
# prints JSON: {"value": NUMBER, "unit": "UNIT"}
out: {"value": 7500, "unit": "rpm"}
